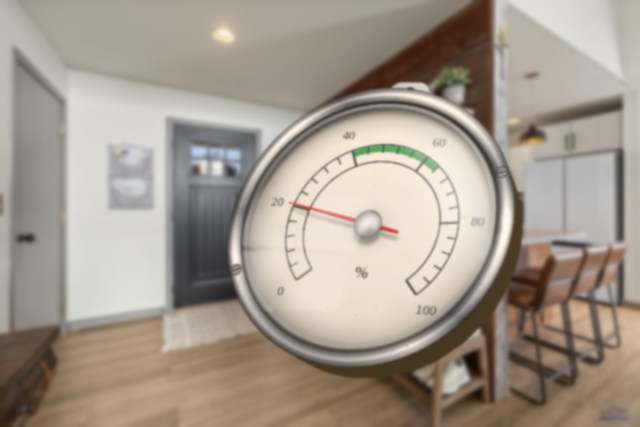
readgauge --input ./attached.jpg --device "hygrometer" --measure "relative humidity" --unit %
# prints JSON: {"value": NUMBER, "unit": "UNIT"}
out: {"value": 20, "unit": "%"}
